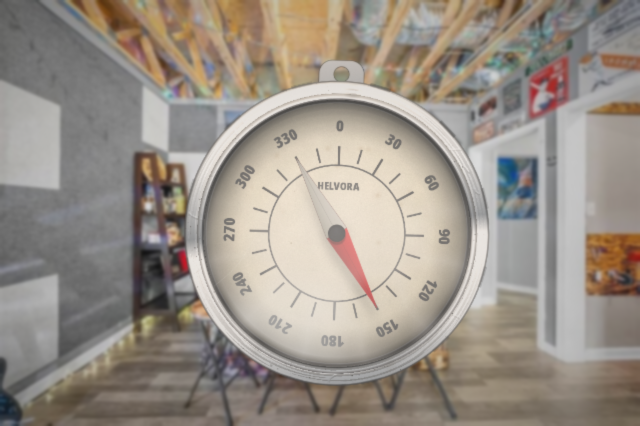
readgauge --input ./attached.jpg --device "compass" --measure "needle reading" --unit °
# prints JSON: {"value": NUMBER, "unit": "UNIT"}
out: {"value": 150, "unit": "°"}
